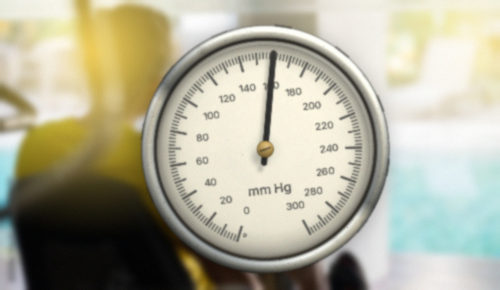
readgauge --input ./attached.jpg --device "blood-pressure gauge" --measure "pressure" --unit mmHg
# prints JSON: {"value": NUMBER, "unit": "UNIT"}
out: {"value": 160, "unit": "mmHg"}
